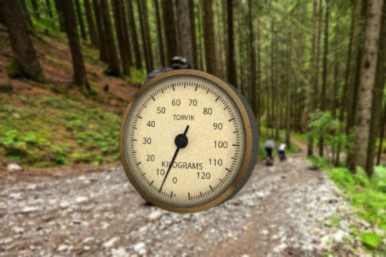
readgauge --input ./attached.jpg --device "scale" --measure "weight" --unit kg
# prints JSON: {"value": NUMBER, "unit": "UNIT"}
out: {"value": 5, "unit": "kg"}
